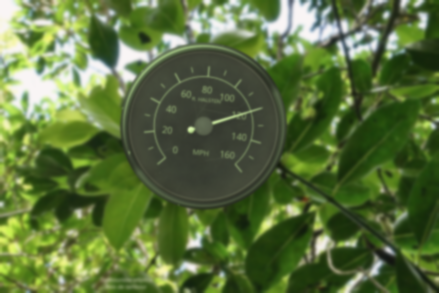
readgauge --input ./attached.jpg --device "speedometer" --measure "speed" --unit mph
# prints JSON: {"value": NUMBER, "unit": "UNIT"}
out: {"value": 120, "unit": "mph"}
